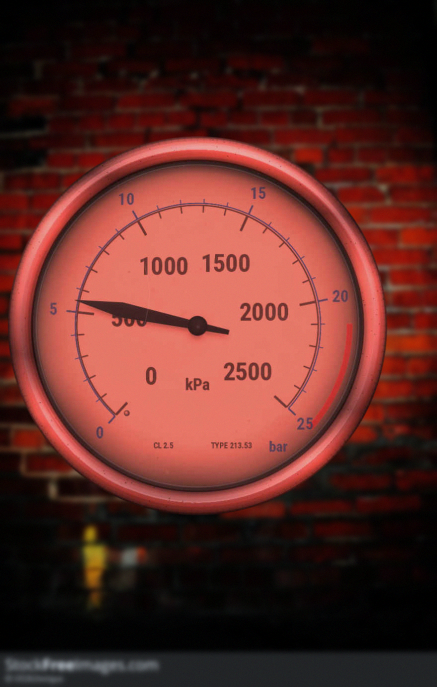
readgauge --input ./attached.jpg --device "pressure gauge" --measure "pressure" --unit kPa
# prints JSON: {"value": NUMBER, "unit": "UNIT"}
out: {"value": 550, "unit": "kPa"}
